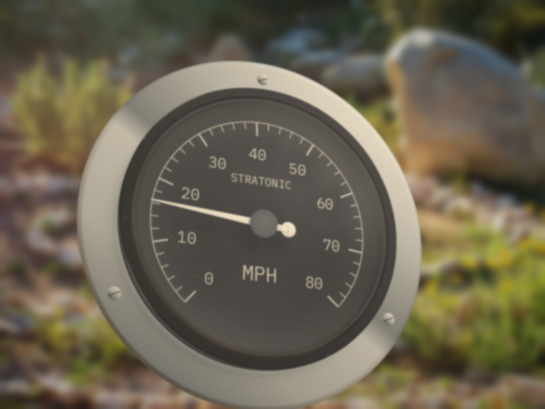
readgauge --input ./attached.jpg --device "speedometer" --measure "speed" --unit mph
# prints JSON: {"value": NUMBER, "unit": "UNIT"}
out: {"value": 16, "unit": "mph"}
